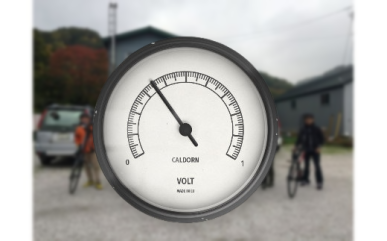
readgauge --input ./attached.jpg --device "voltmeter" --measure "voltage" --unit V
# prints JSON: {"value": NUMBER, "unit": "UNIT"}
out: {"value": 0.35, "unit": "V"}
